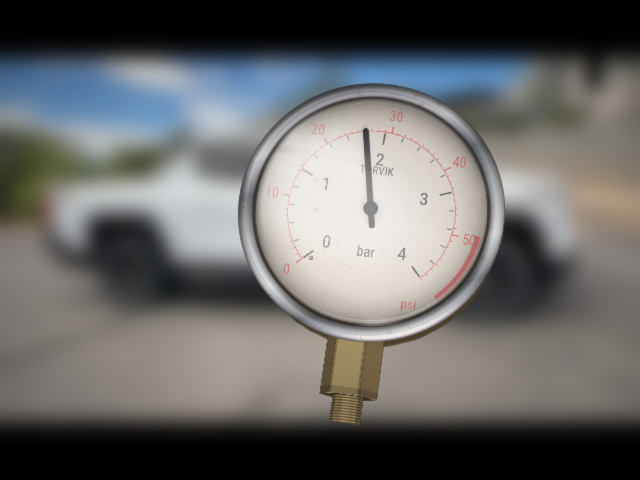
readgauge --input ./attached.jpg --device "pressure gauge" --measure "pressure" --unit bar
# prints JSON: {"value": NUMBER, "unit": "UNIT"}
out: {"value": 1.8, "unit": "bar"}
